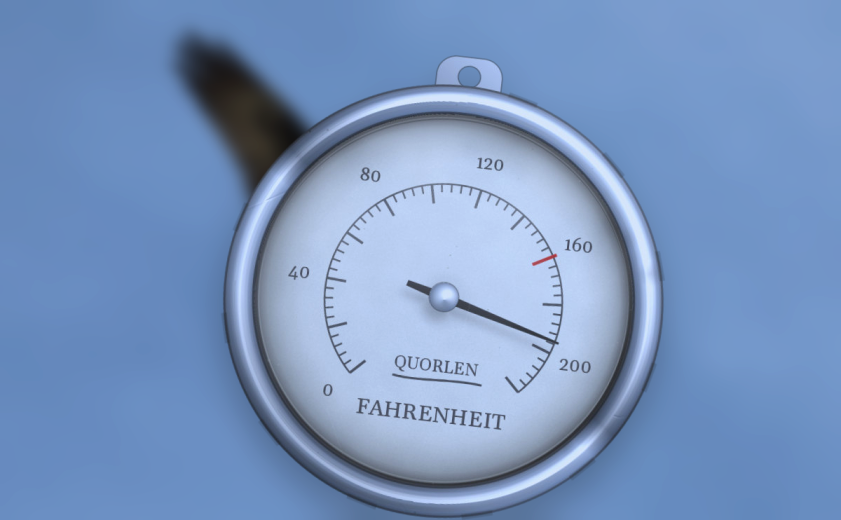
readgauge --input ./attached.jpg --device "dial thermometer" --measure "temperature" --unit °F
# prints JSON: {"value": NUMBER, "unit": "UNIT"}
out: {"value": 196, "unit": "°F"}
